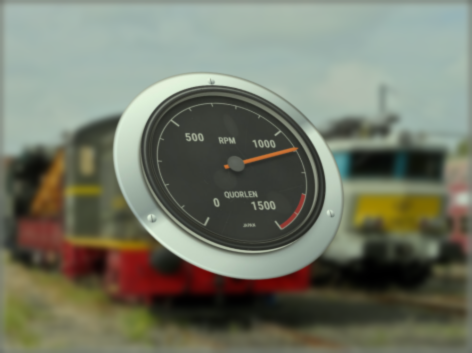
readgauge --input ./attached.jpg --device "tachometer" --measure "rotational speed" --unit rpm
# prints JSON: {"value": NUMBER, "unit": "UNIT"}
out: {"value": 1100, "unit": "rpm"}
